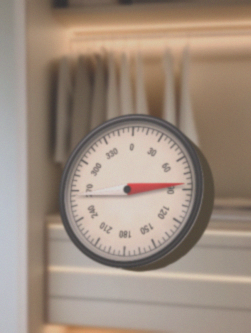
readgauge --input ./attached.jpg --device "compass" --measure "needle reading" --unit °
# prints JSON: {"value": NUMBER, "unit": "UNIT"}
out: {"value": 85, "unit": "°"}
